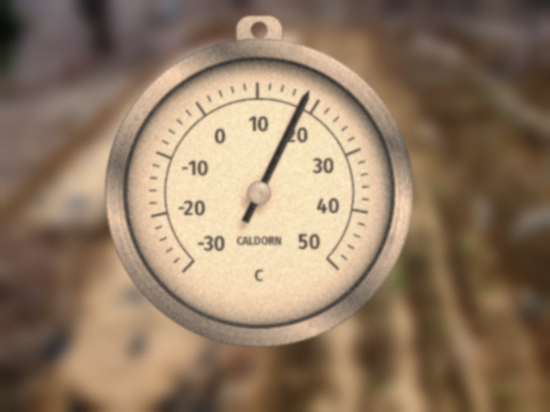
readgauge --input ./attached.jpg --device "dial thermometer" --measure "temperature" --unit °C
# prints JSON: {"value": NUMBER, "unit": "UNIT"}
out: {"value": 18, "unit": "°C"}
